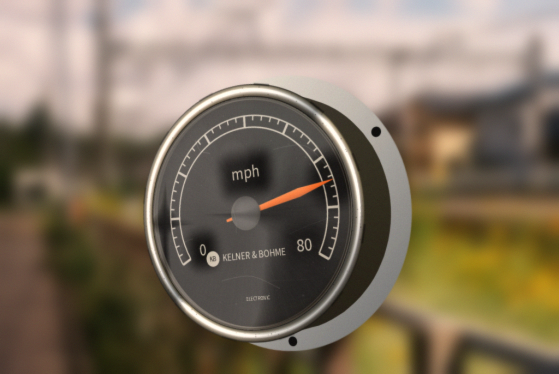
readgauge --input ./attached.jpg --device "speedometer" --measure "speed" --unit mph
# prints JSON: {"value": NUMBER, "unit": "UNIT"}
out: {"value": 65, "unit": "mph"}
